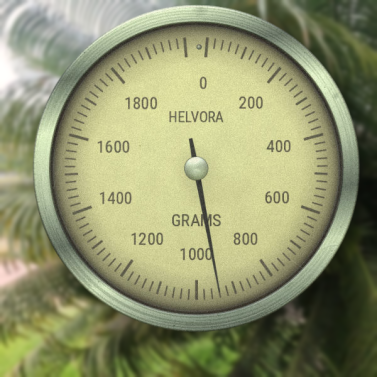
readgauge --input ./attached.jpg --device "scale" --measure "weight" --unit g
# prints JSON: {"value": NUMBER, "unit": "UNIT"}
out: {"value": 940, "unit": "g"}
